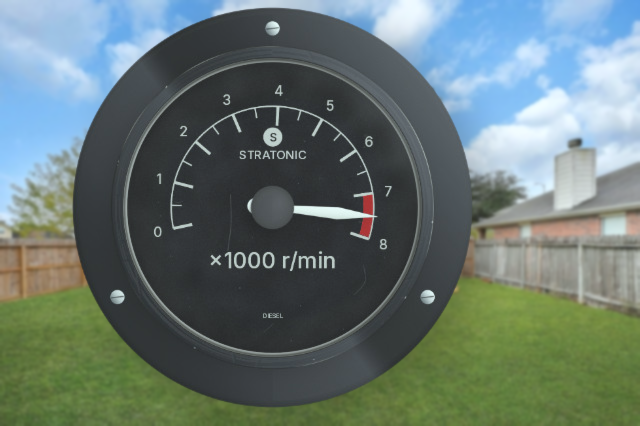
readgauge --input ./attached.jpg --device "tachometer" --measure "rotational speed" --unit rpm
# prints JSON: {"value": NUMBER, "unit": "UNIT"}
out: {"value": 7500, "unit": "rpm"}
